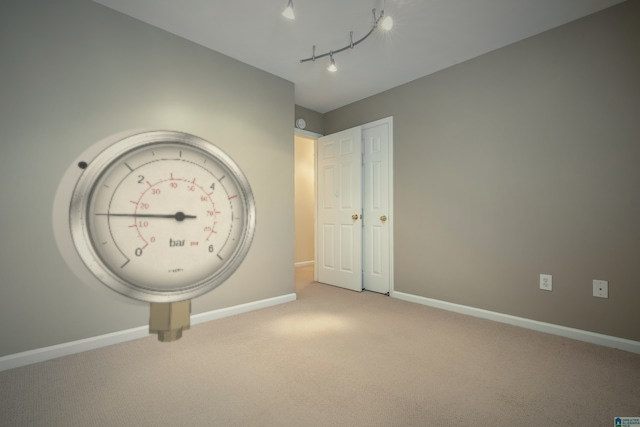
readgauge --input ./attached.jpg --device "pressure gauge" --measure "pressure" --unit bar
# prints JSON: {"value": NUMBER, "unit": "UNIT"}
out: {"value": 1, "unit": "bar"}
